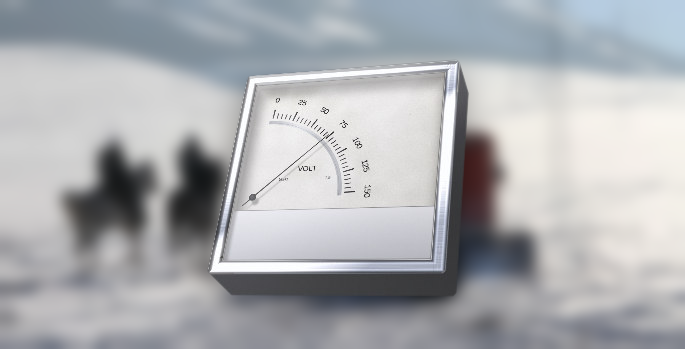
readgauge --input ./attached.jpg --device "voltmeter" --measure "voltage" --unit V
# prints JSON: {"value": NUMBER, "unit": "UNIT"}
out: {"value": 75, "unit": "V"}
